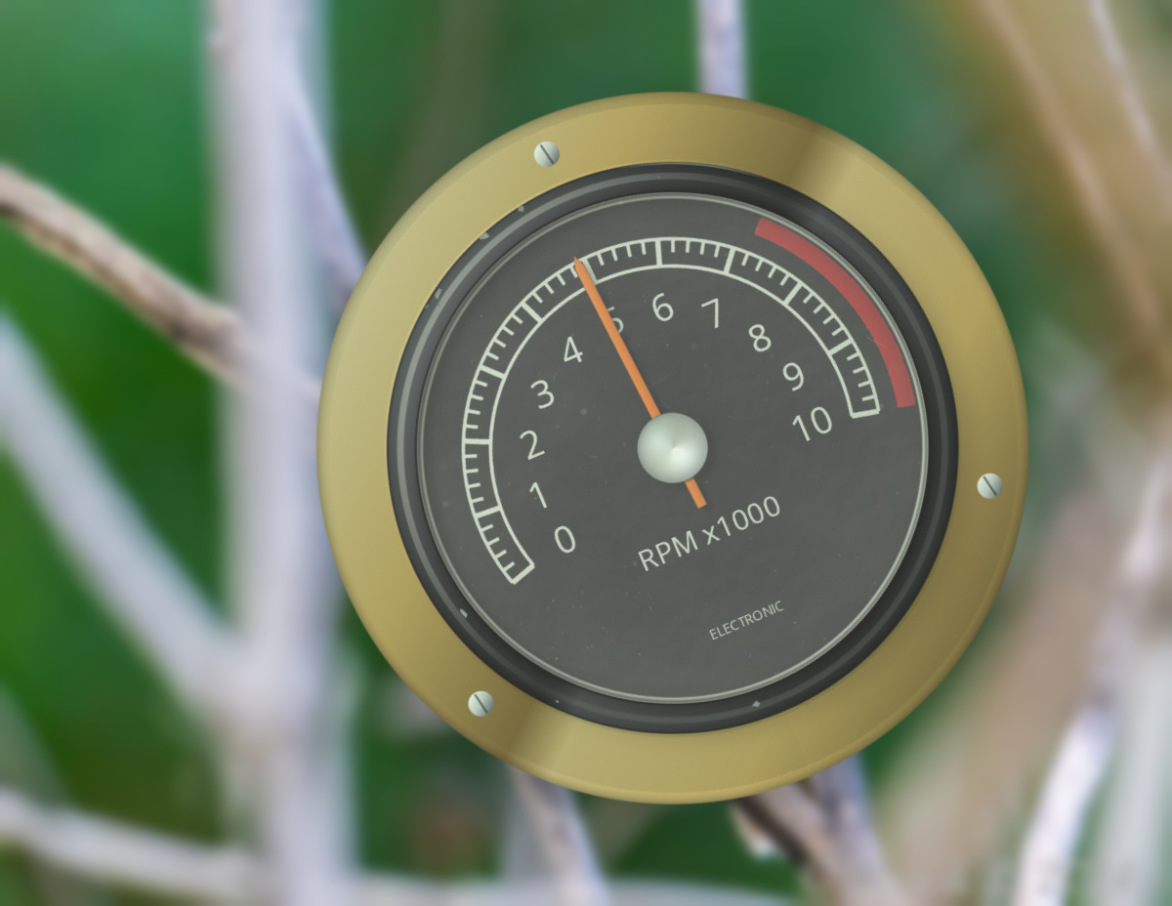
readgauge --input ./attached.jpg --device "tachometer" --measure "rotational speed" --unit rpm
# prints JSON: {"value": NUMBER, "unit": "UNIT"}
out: {"value": 4900, "unit": "rpm"}
